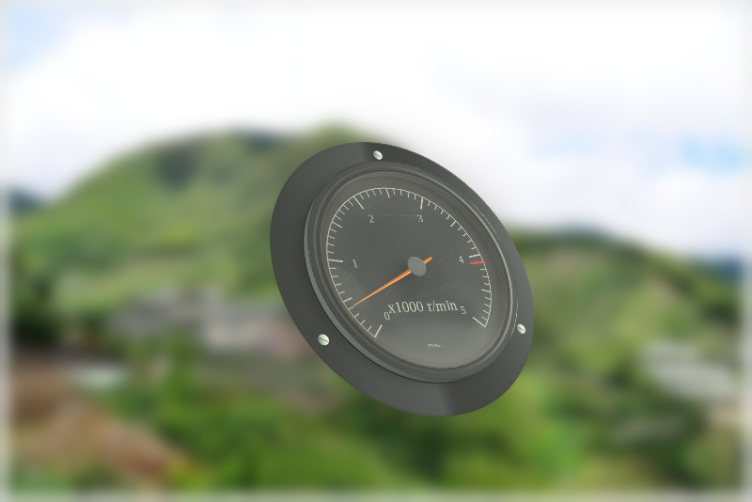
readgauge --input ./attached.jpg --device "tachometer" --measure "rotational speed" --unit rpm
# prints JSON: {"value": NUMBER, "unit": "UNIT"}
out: {"value": 400, "unit": "rpm"}
